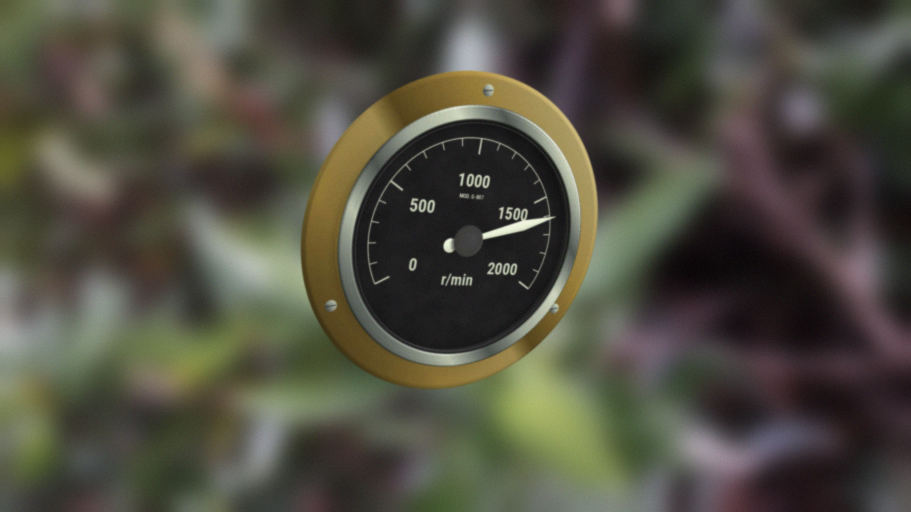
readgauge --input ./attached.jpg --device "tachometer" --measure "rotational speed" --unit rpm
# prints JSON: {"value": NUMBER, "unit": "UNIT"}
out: {"value": 1600, "unit": "rpm"}
